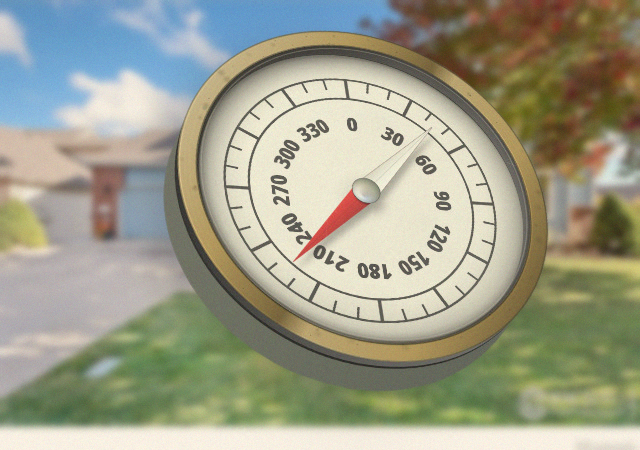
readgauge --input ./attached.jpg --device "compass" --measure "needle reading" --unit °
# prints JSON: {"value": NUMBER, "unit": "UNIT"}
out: {"value": 225, "unit": "°"}
